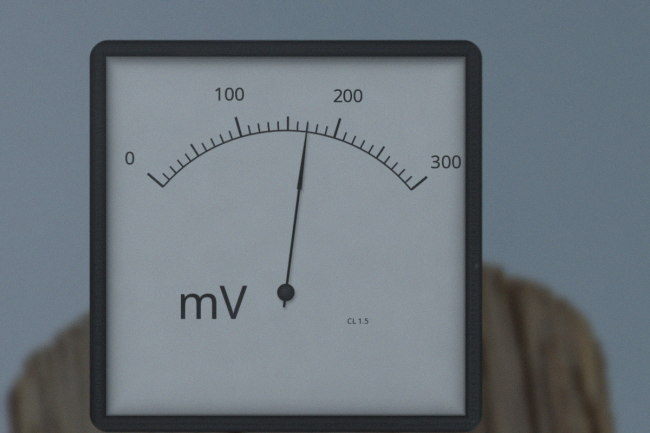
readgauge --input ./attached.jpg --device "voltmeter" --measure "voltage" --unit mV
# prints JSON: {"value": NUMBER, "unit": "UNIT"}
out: {"value": 170, "unit": "mV"}
